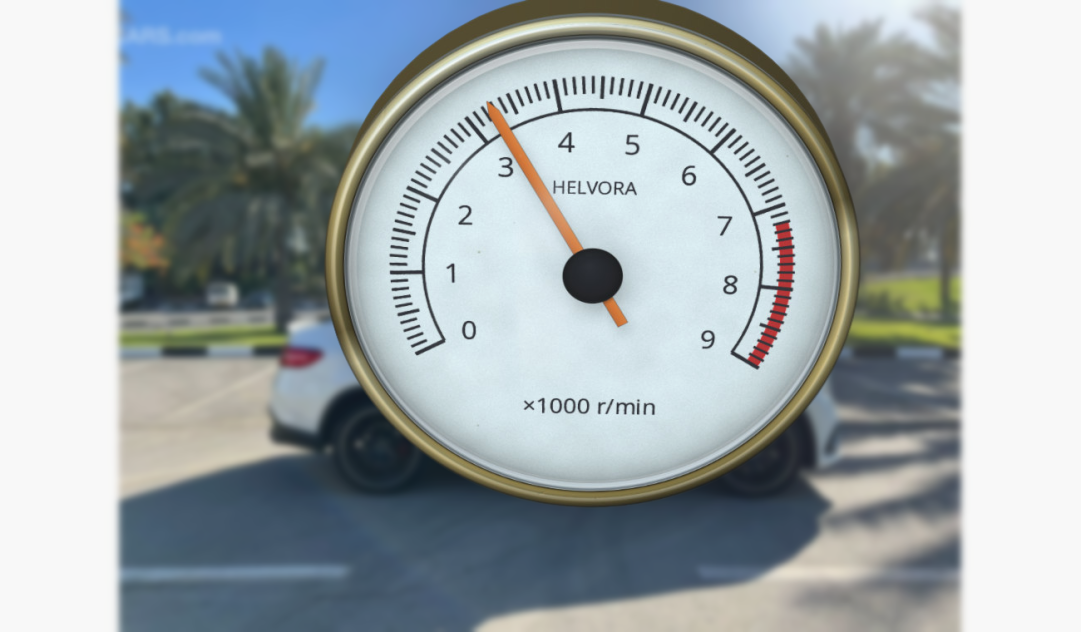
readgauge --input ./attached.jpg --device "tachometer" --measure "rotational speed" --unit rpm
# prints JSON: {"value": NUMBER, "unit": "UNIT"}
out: {"value": 3300, "unit": "rpm"}
